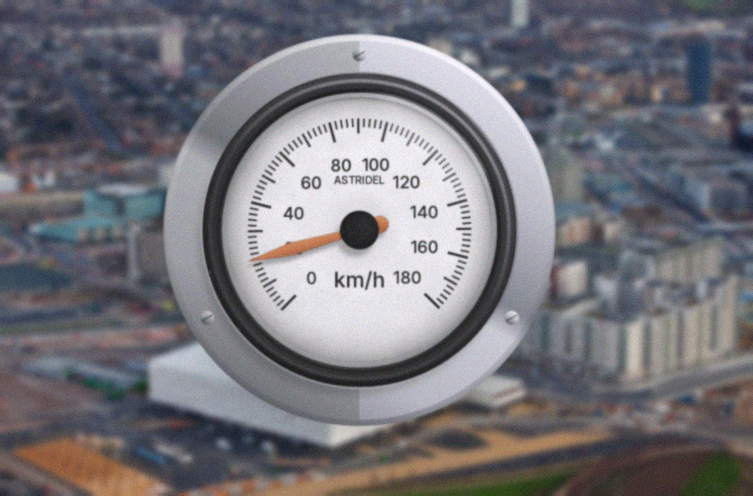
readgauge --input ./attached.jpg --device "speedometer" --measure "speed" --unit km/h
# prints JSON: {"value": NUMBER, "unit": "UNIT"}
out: {"value": 20, "unit": "km/h"}
